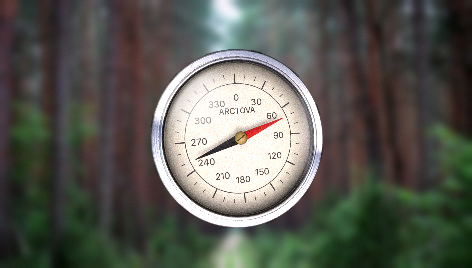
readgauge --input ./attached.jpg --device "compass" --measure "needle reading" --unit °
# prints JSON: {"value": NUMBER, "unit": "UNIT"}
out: {"value": 70, "unit": "°"}
